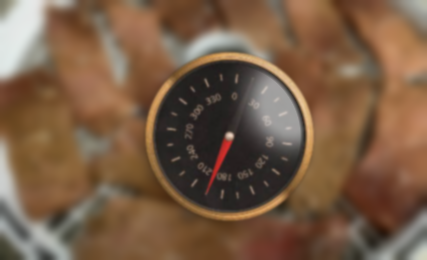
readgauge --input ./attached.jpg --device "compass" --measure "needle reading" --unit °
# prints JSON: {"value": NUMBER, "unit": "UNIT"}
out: {"value": 195, "unit": "°"}
